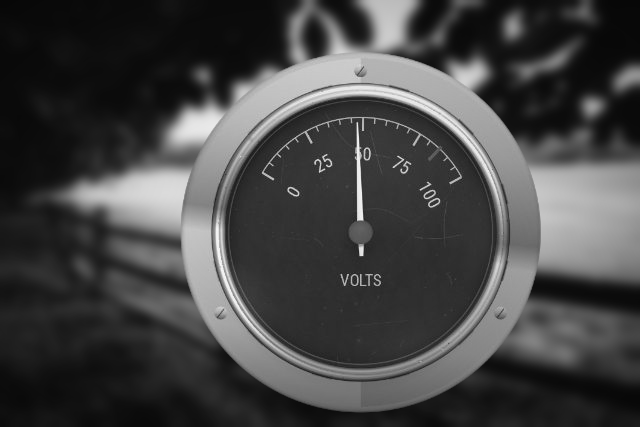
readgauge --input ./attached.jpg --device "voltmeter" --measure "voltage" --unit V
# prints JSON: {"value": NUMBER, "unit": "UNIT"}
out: {"value": 47.5, "unit": "V"}
